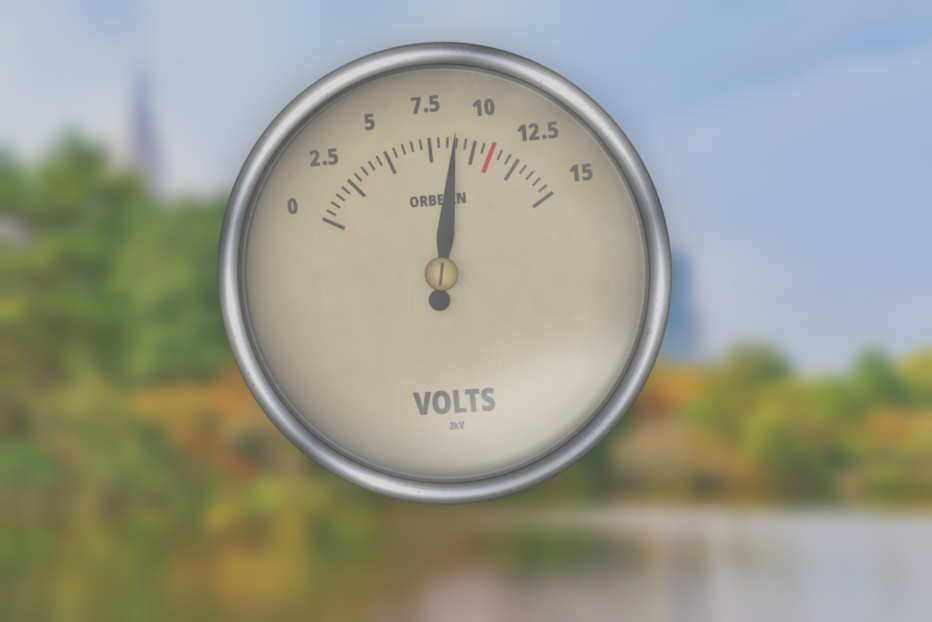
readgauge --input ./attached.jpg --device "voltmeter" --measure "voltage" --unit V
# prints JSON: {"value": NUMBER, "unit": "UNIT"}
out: {"value": 9, "unit": "V"}
